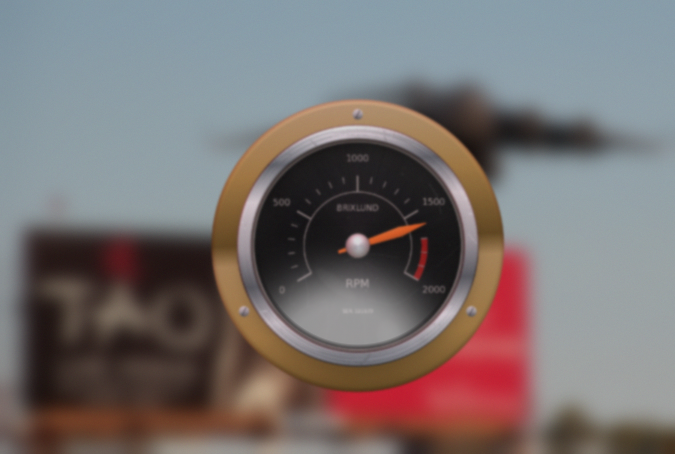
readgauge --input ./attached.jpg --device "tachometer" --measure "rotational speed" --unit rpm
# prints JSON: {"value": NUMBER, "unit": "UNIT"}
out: {"value": 1600, "unit": "rpm"}
